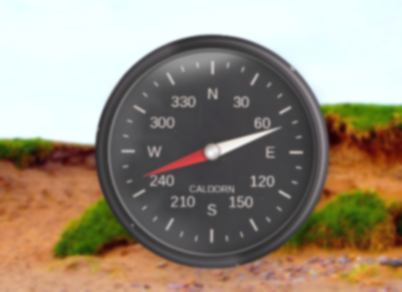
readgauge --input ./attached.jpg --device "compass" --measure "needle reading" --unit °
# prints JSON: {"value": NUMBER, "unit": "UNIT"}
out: {"value": 250, "unit": "°"}
